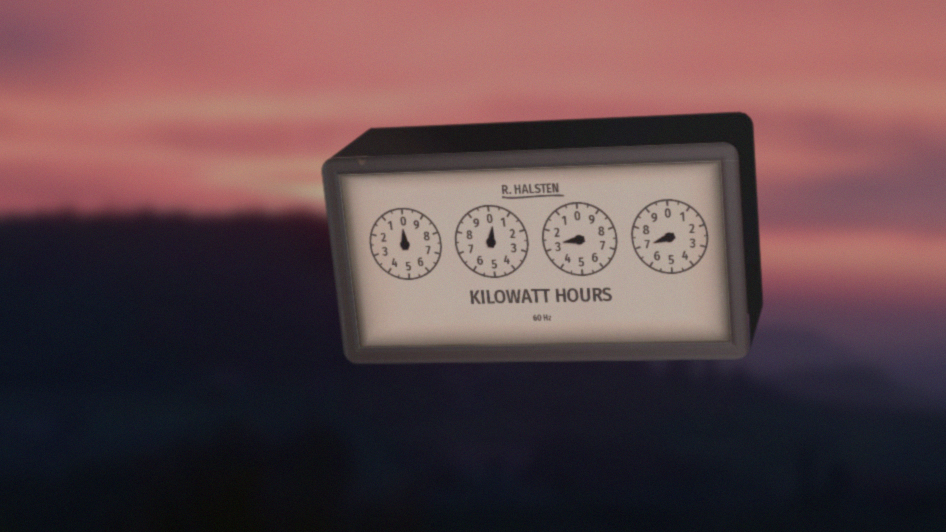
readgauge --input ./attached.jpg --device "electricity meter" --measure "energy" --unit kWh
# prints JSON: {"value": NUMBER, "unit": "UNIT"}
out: {"value": 27, "unit": "kWh"}
